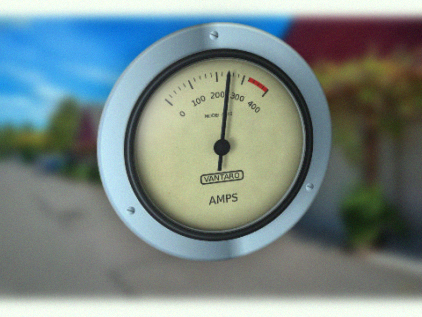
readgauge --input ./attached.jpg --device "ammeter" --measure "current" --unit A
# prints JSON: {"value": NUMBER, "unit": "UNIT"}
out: {"value": 240, "unit": "A"}
